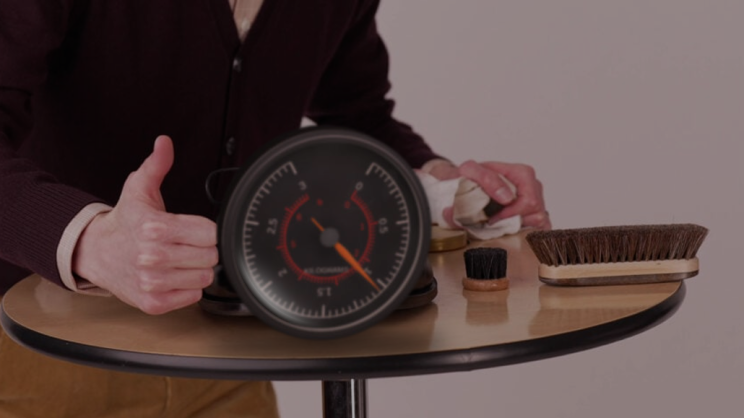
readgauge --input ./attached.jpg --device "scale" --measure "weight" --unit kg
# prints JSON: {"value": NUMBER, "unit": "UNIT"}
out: {"value": 1.05, "unit": "kg"}
